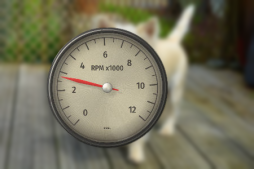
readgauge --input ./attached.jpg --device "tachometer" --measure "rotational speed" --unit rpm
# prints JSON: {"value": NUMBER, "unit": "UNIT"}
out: {"value": 2750, "unit": "rpm"}
